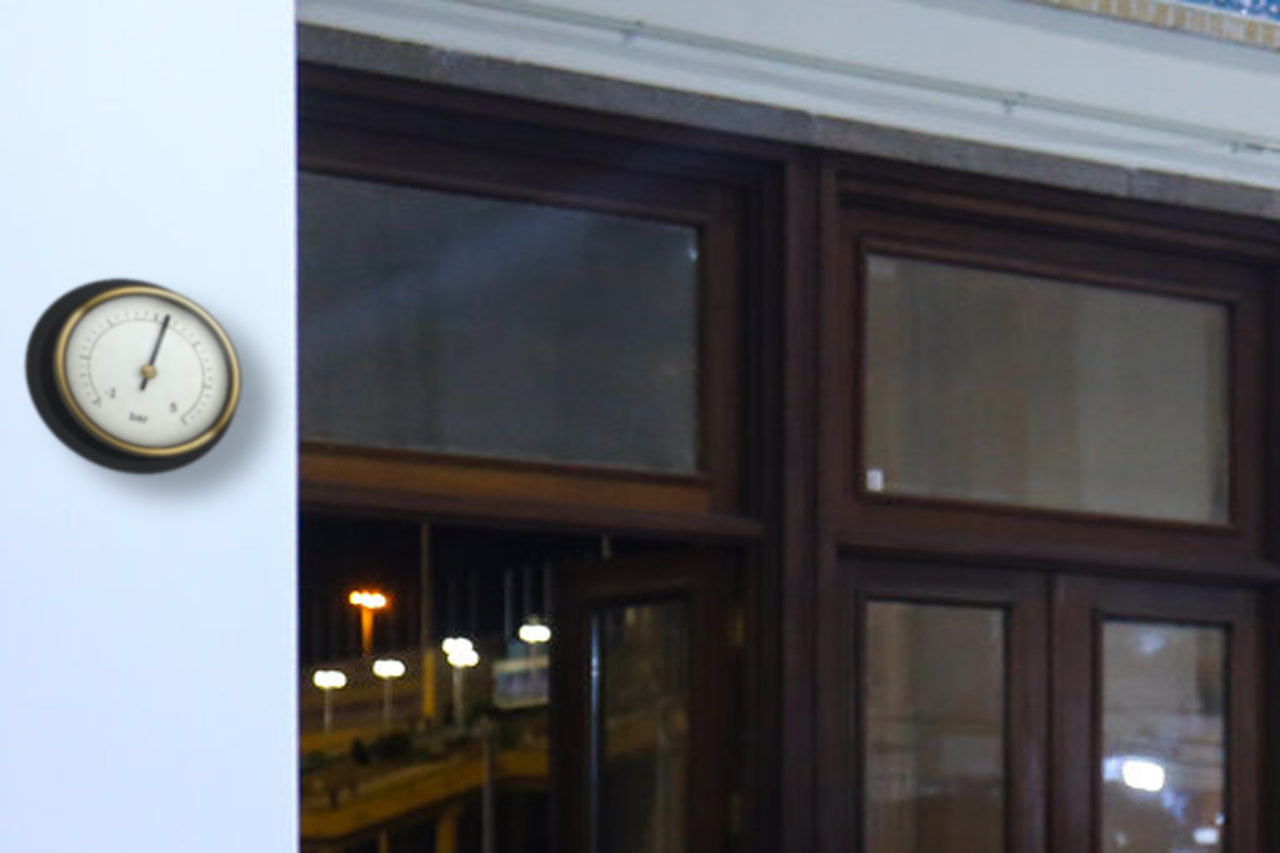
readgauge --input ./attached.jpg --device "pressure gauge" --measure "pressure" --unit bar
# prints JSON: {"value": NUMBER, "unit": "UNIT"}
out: {"value": 2.2, "unit": "bar"}
